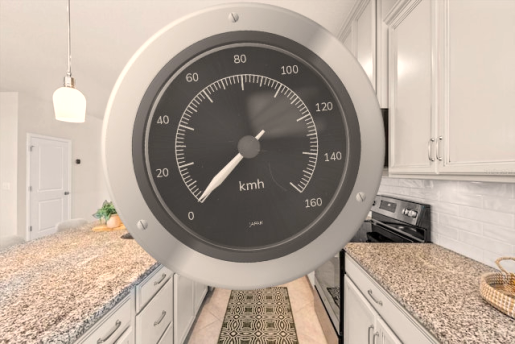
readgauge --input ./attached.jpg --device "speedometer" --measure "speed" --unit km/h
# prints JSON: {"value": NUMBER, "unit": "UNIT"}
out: {"value": 2, "unit": "km/h"}
